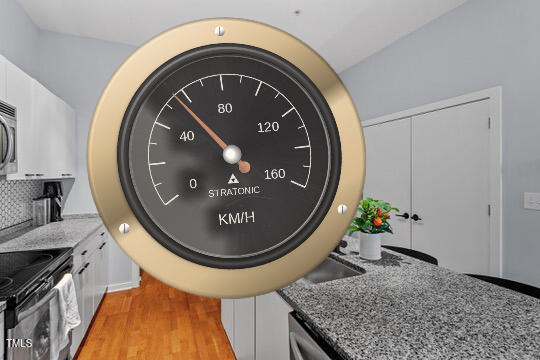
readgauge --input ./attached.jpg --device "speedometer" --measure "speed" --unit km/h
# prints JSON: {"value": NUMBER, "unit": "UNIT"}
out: {"value": 55, "unit": "km/h"}
